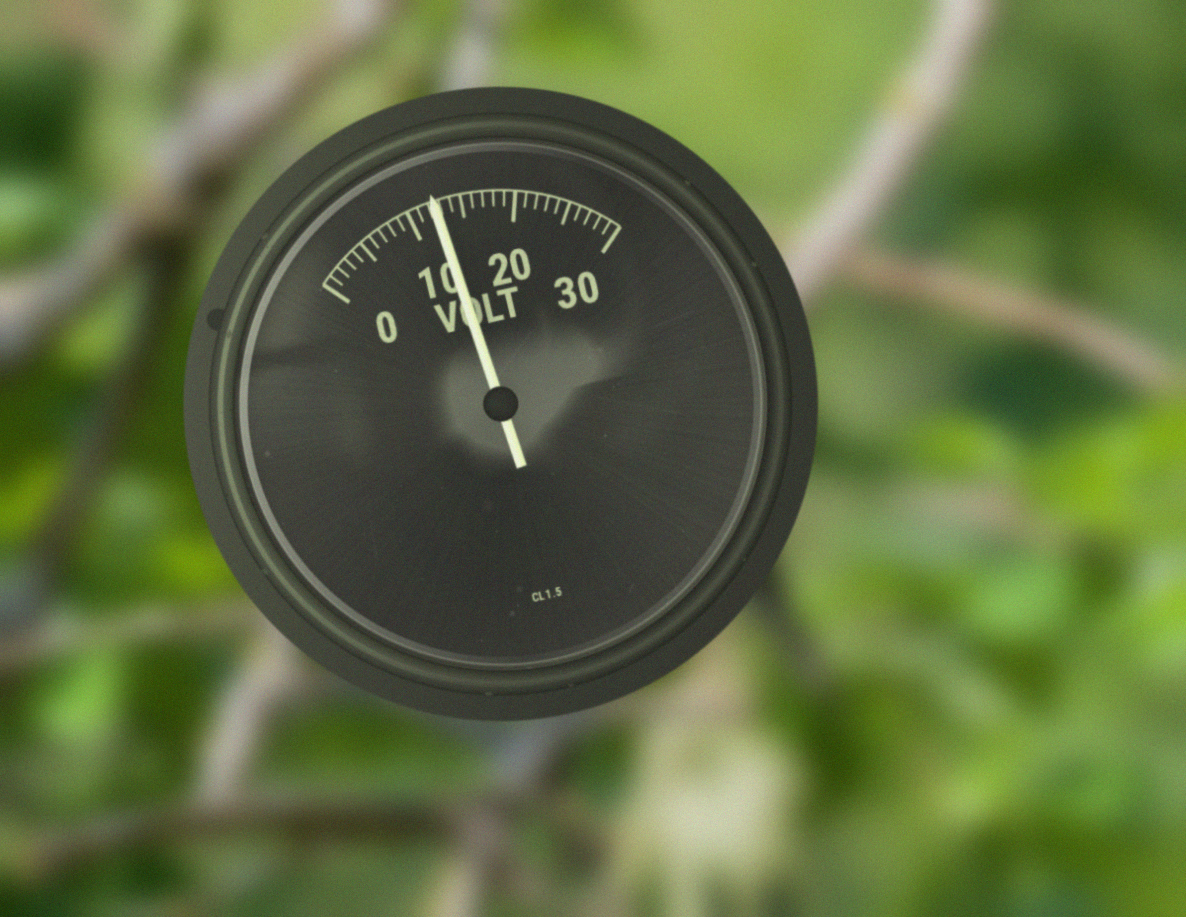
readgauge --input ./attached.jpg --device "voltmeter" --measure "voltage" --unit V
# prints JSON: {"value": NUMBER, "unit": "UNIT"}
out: {"value": 12.5, "unit": "V"}
